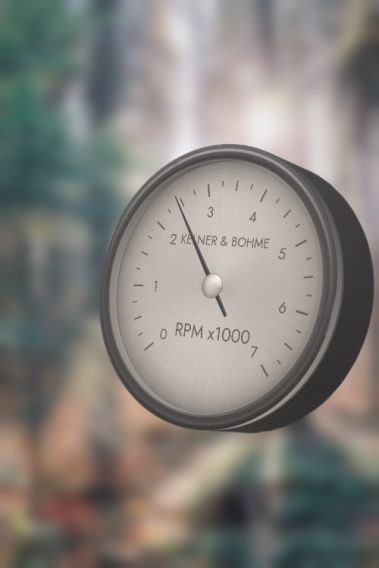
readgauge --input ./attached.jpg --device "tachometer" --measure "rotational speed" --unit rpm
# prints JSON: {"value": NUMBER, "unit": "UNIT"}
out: {"value": 2500, "unit": "rpm"}
